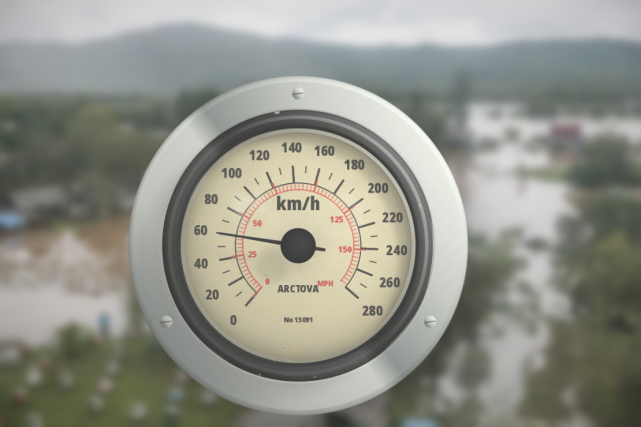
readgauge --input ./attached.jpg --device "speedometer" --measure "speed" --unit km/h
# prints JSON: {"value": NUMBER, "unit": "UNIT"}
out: {"value": 60, "unit": "km/h"}
